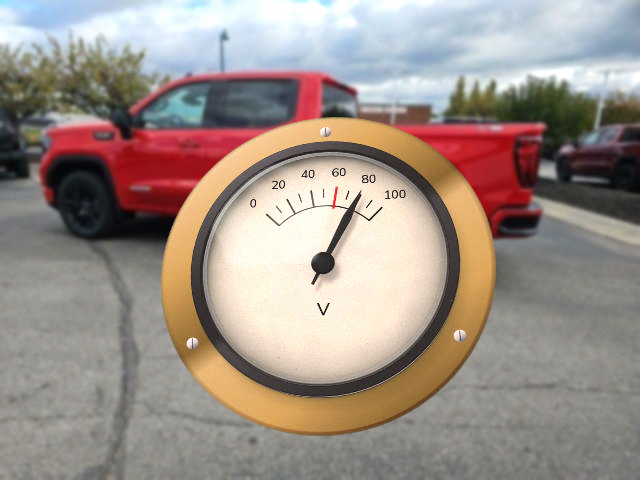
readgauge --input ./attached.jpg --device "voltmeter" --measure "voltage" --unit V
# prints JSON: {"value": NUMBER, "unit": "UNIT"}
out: {"value": 80, "unit": "V"}
